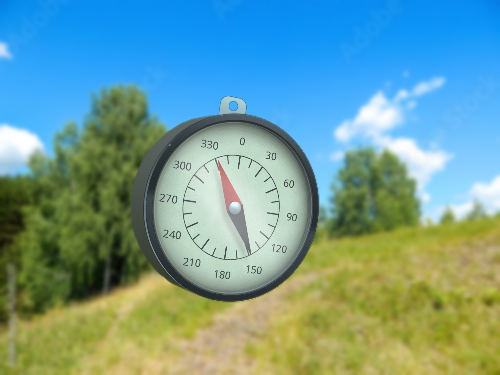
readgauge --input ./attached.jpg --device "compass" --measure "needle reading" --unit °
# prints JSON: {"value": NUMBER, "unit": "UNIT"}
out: {"value": 330, "unit": "°"}
